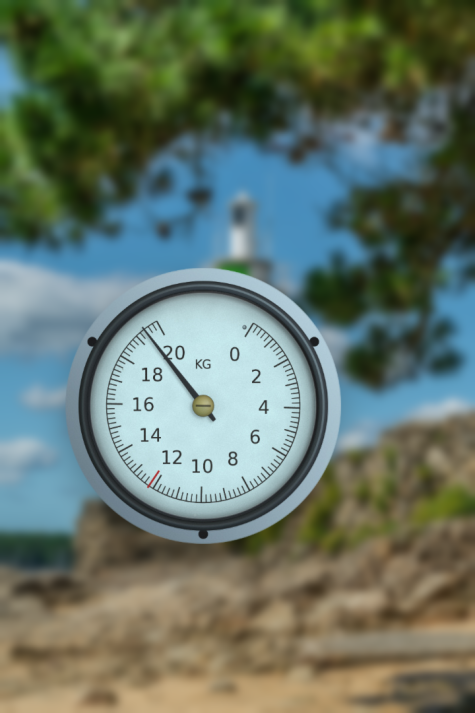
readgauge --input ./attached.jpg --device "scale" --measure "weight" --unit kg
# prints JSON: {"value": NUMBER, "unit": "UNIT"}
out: {"value": 19.4, "unit": "kg"}
